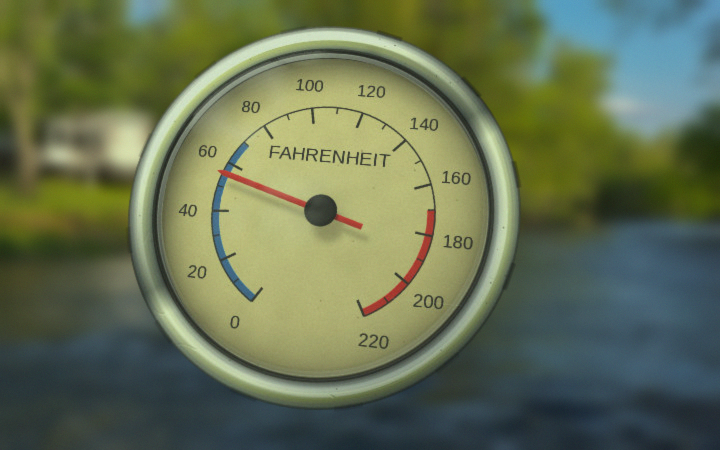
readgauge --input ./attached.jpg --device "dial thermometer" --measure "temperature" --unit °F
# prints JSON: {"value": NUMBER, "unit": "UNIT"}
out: {"value": 55, "unit": "°F"}
